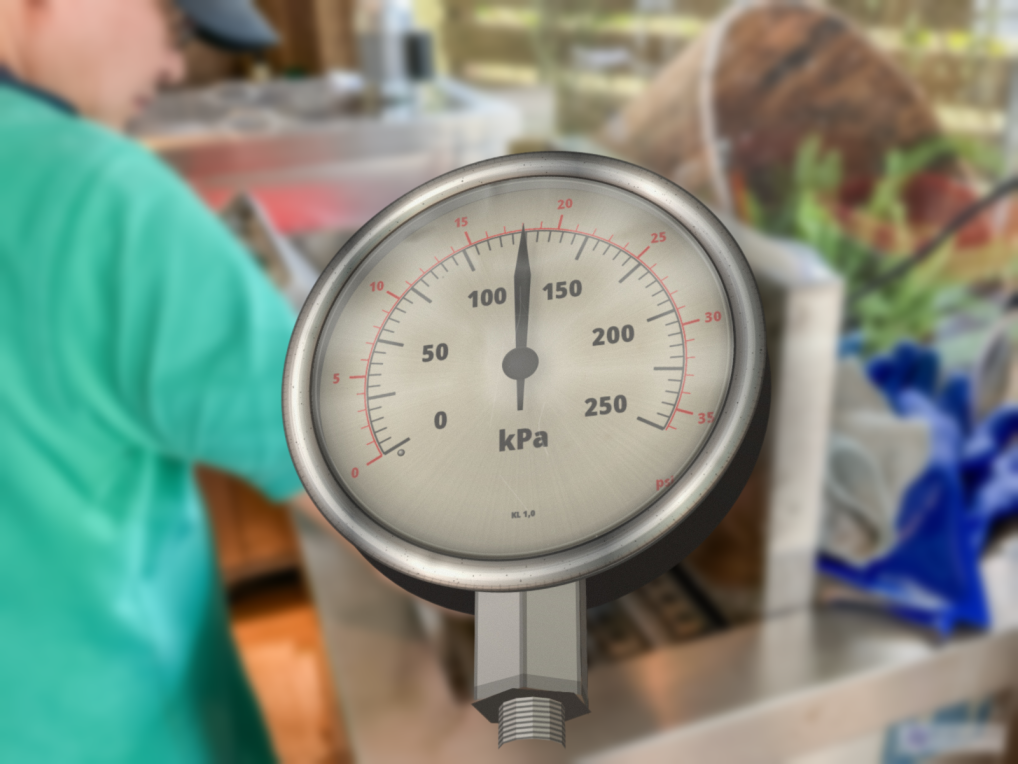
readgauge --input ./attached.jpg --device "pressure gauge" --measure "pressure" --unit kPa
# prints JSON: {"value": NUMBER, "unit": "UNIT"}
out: {"value": 125, "unit": "kPa"}
